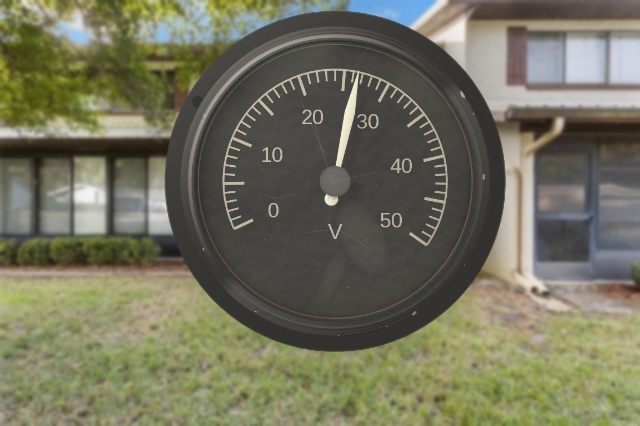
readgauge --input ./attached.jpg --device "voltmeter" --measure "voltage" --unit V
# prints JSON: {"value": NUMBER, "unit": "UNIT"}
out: {"value": 26.5, "unit": "V"}
